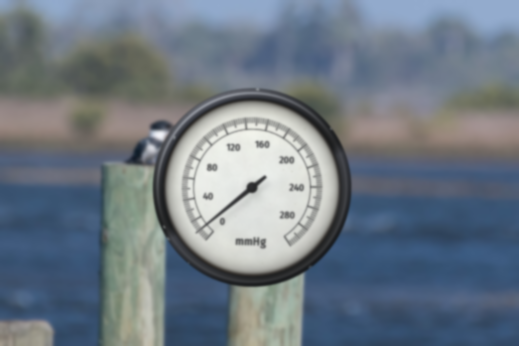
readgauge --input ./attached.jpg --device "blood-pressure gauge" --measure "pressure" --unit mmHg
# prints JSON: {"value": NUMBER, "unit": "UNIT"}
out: {"value": 10, "unit": "mmHg"}
